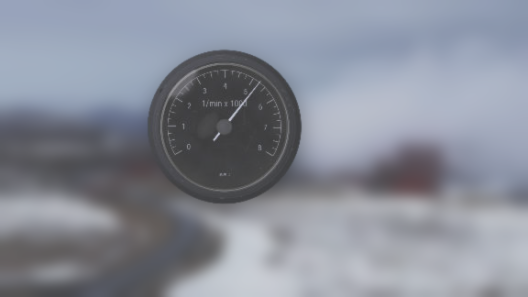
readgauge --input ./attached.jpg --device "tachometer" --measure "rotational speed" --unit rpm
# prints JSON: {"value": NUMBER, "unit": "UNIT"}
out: {"value": 5250, "unit": "rpm"}
